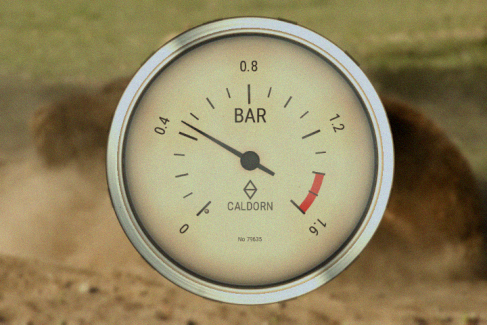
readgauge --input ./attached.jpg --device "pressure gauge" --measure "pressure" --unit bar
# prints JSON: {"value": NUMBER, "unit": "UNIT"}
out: {"value": 0.45, "unit": "bar"}
